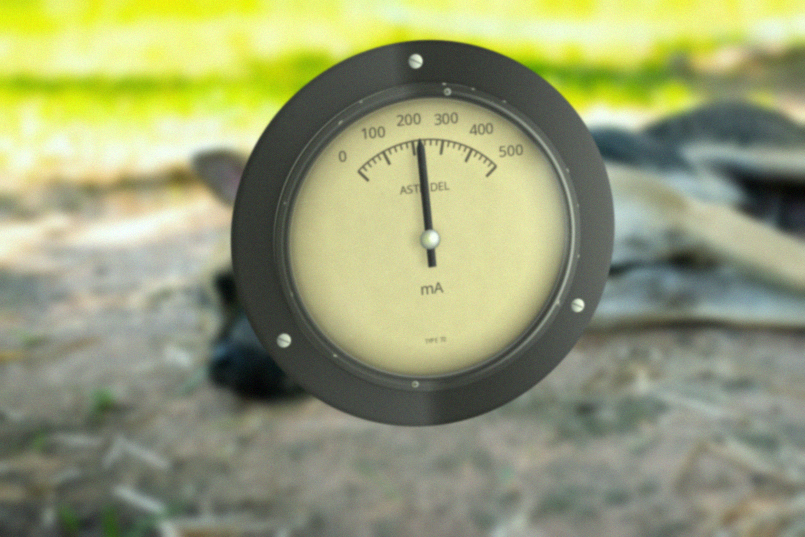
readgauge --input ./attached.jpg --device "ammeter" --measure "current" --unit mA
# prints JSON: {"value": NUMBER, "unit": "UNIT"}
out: {"value": 220, "unit": "mA"}
